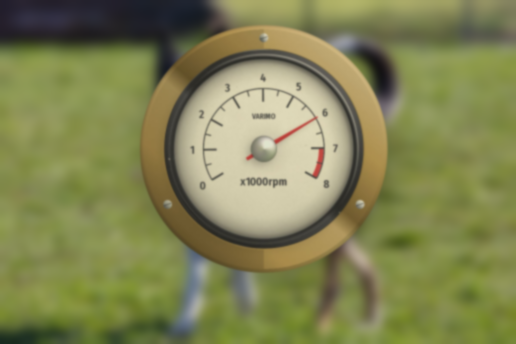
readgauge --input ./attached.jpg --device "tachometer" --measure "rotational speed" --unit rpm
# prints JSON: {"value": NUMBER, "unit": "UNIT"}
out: {"value": 6000, "unit": "rpm"}
